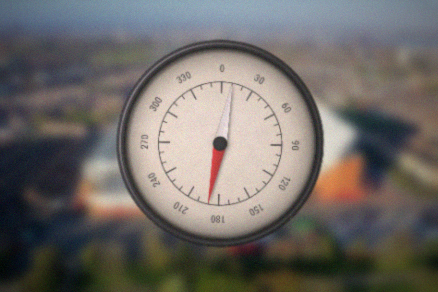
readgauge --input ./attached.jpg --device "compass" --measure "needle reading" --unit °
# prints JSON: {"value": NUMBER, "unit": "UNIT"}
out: {"value": 190, "unit": "°"}
